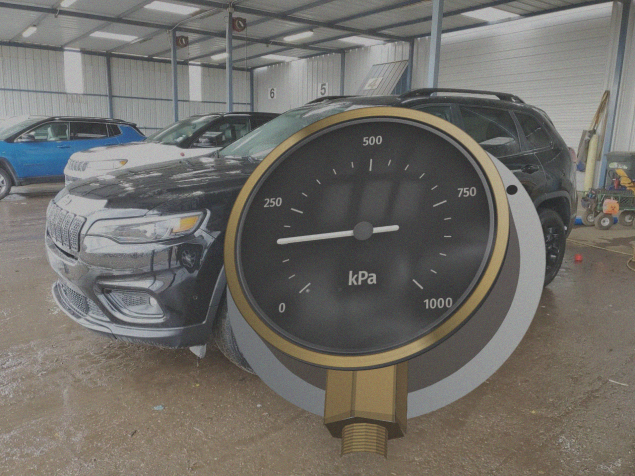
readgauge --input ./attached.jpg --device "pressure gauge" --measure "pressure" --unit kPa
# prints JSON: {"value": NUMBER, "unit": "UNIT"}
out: {"value": 150, "unit": "kPa"}
